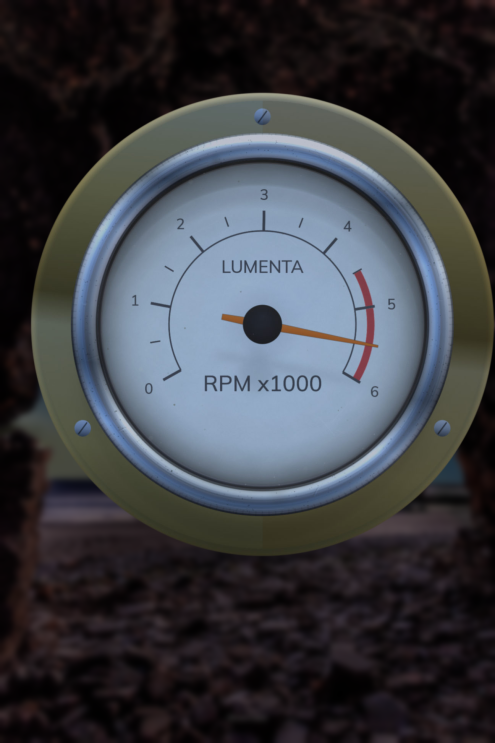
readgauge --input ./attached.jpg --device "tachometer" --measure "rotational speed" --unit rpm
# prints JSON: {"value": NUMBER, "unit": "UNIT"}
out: {"value": 5500, "unit": "rpm"}
